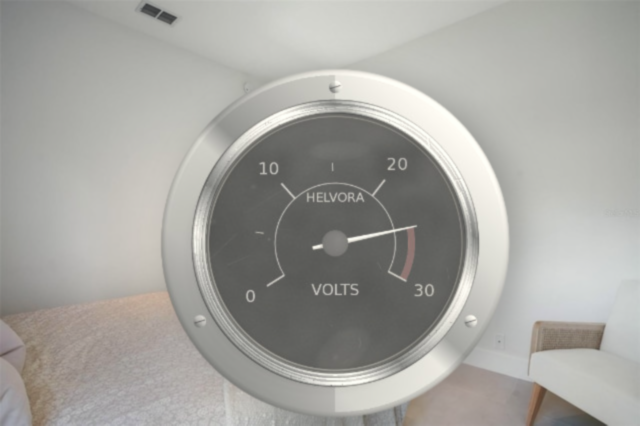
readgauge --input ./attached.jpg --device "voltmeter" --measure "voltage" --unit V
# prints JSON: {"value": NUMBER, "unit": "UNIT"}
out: {"value": 25, "unit": "V"}
